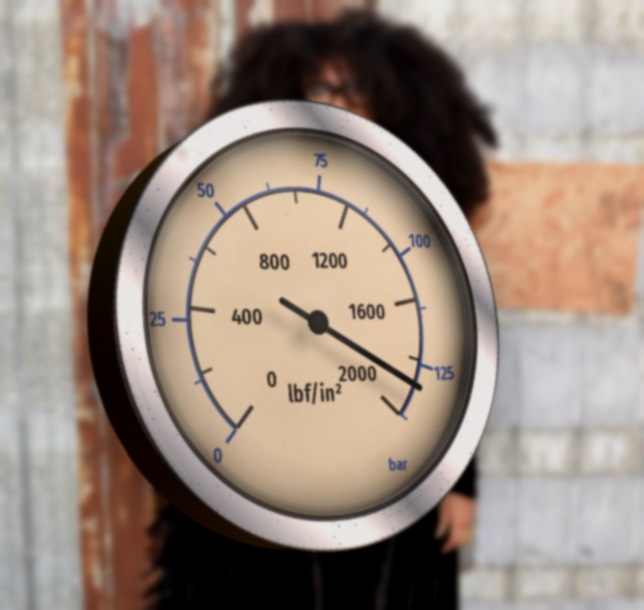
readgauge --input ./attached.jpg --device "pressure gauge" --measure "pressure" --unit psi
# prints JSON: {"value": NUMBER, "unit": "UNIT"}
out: {"value": 1900, "unit": "psi"}
